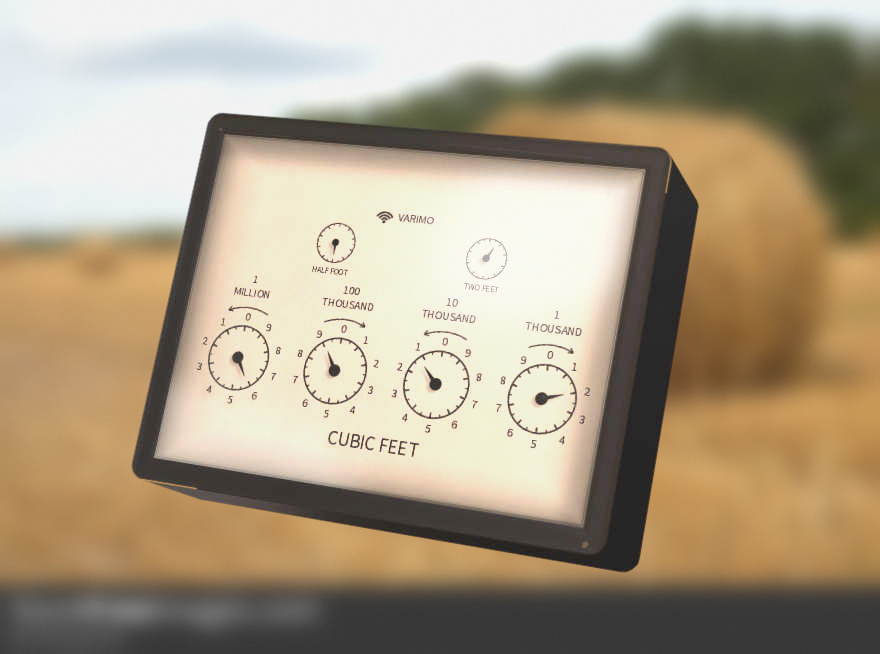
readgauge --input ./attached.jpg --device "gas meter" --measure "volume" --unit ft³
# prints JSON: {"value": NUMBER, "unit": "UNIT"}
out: {"value": 591200, "unit": "ft³"}
